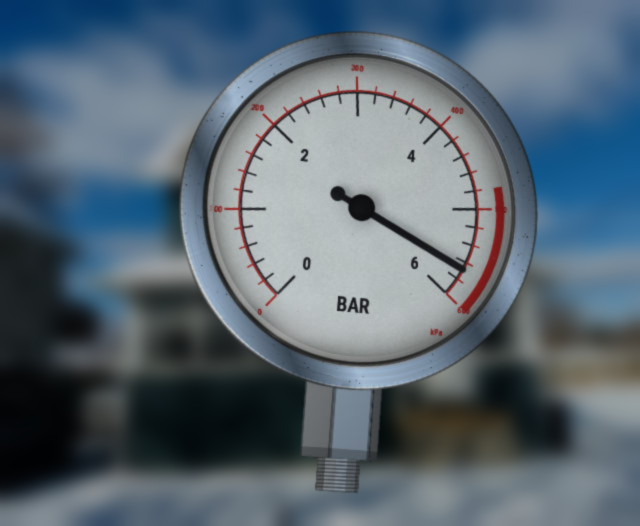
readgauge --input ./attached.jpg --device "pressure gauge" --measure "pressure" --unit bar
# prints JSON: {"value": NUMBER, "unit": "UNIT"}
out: {"value": 5.7, "unit": "bar"}
